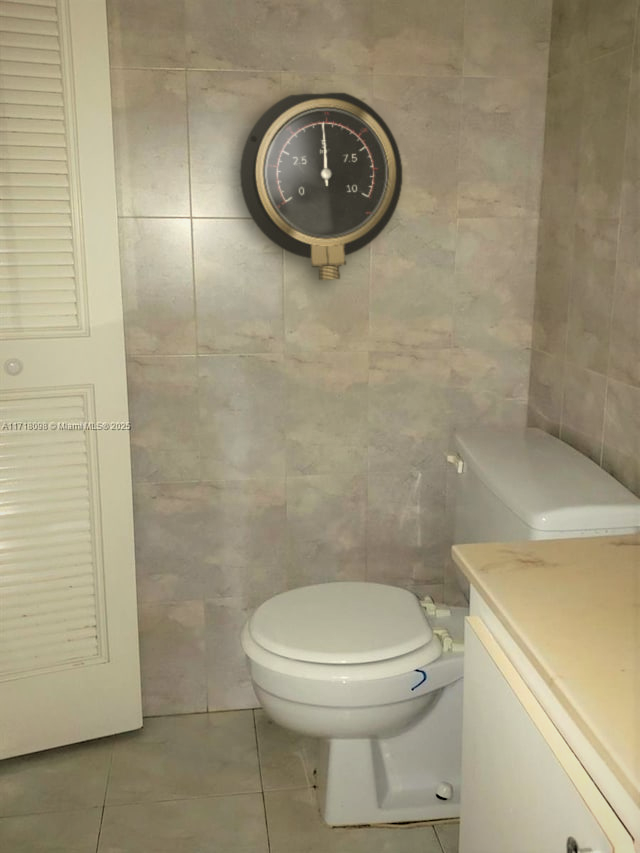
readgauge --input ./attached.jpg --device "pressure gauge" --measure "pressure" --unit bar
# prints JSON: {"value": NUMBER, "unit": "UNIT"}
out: {"value": 5, "unit": "bar"}
